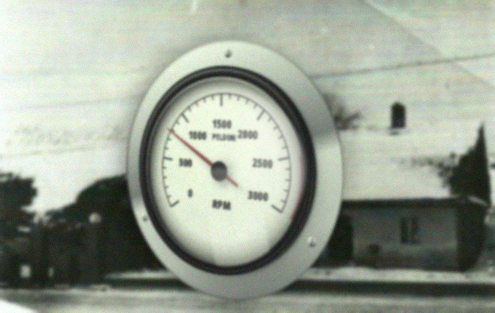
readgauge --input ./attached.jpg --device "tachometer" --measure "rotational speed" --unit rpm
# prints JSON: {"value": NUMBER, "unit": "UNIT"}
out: {"value": 800, "unit": "rpm"}
